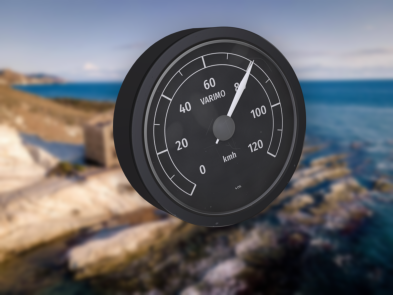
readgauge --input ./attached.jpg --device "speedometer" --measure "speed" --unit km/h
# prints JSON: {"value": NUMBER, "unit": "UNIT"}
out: {"value": 80, "unit": "km/h"}
